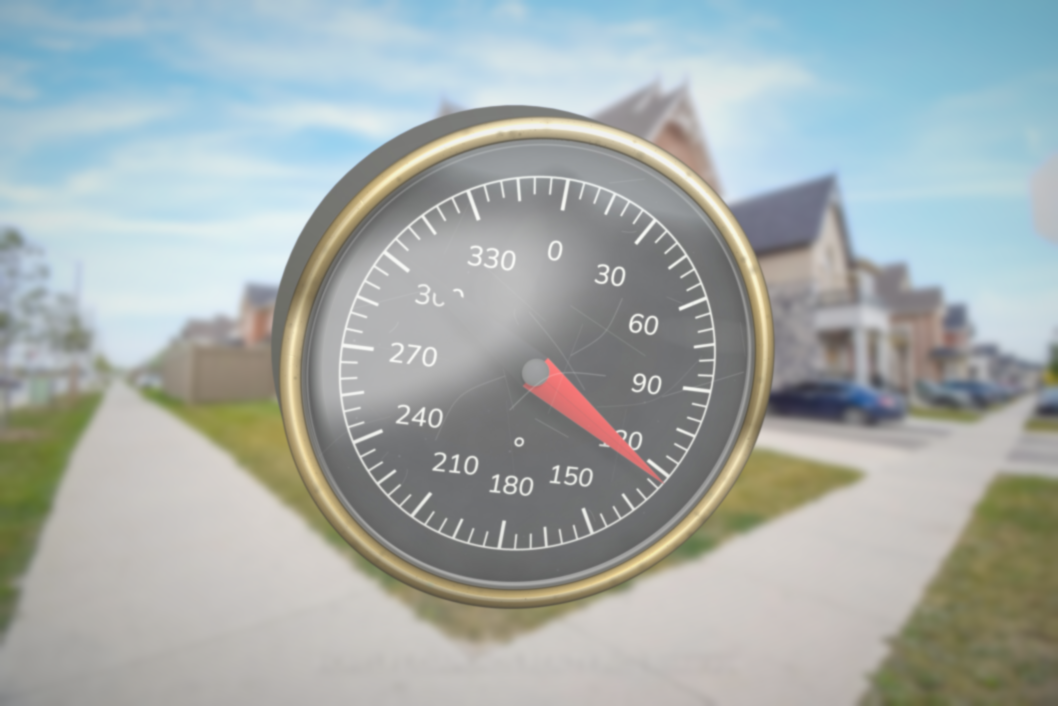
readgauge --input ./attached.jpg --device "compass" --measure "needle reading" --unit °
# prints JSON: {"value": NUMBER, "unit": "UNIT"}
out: {"value": 122.5, "unit": "°"}
